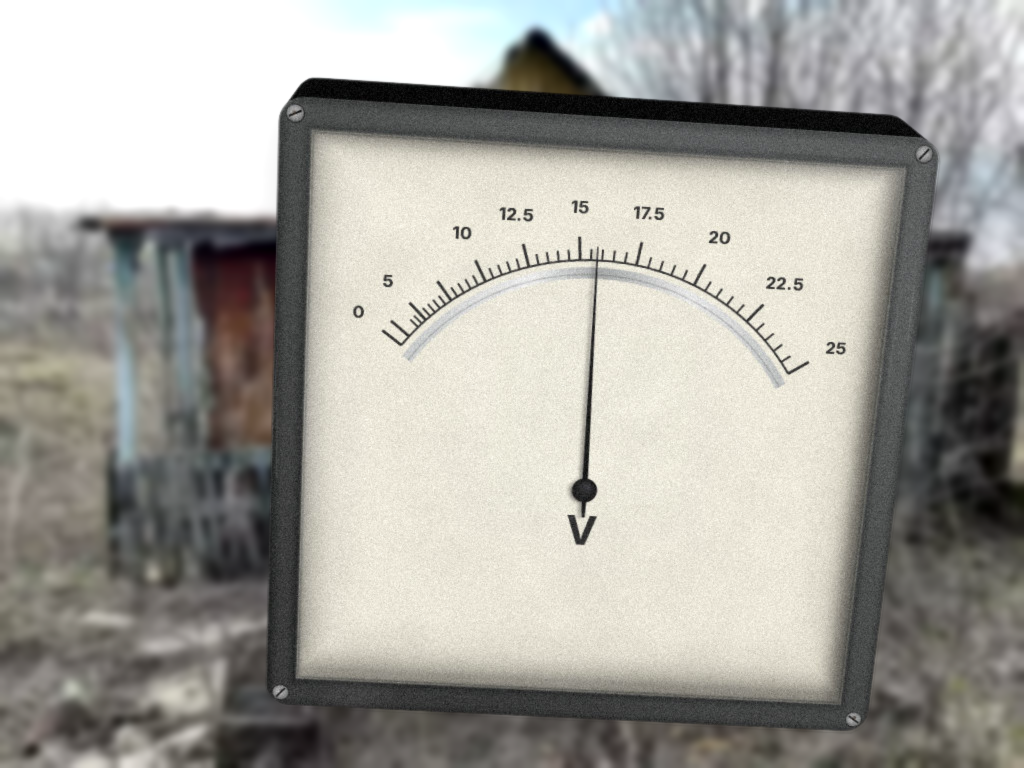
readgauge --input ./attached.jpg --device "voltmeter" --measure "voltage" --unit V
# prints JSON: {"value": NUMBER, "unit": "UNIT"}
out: {"value": 15.75, "unit": "V"}
